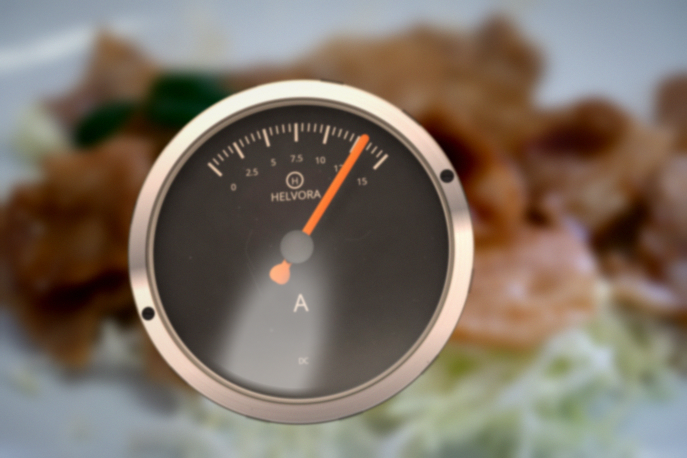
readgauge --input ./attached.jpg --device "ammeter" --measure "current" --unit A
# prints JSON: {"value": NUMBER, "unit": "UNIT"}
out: {"value": 13, "unit": "A"}
